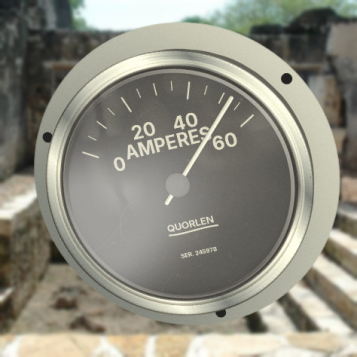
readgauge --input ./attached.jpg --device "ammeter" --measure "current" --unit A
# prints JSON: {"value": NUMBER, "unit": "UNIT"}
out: {"value": 52.5, "unit": "A"}
